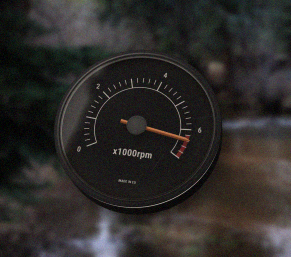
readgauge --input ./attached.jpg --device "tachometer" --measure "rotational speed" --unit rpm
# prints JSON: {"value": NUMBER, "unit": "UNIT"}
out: {"value": 6400, "unit": "rpm"}
